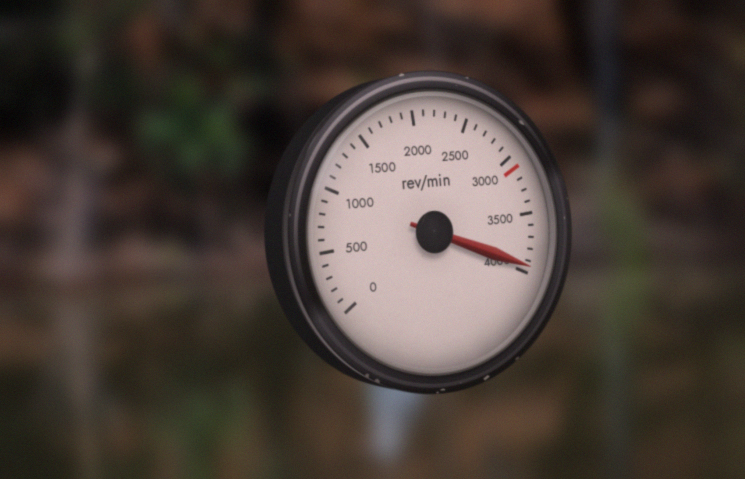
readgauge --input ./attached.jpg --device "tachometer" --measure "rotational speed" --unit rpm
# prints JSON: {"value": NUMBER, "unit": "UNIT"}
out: {"value": 3950, "unit": "rpm"}
